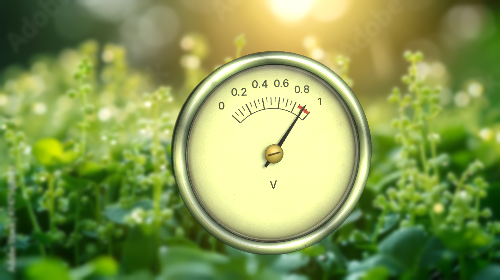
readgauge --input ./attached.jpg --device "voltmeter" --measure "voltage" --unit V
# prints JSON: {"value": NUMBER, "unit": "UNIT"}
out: {"value": 0.9, "unit": "V"}
